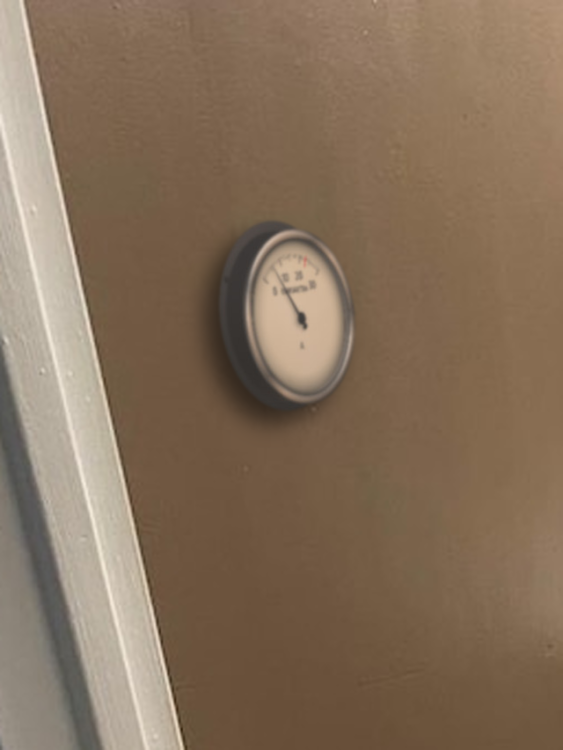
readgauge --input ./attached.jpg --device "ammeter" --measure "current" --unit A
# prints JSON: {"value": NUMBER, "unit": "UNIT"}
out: {"value": 5, "unit": "A"}
